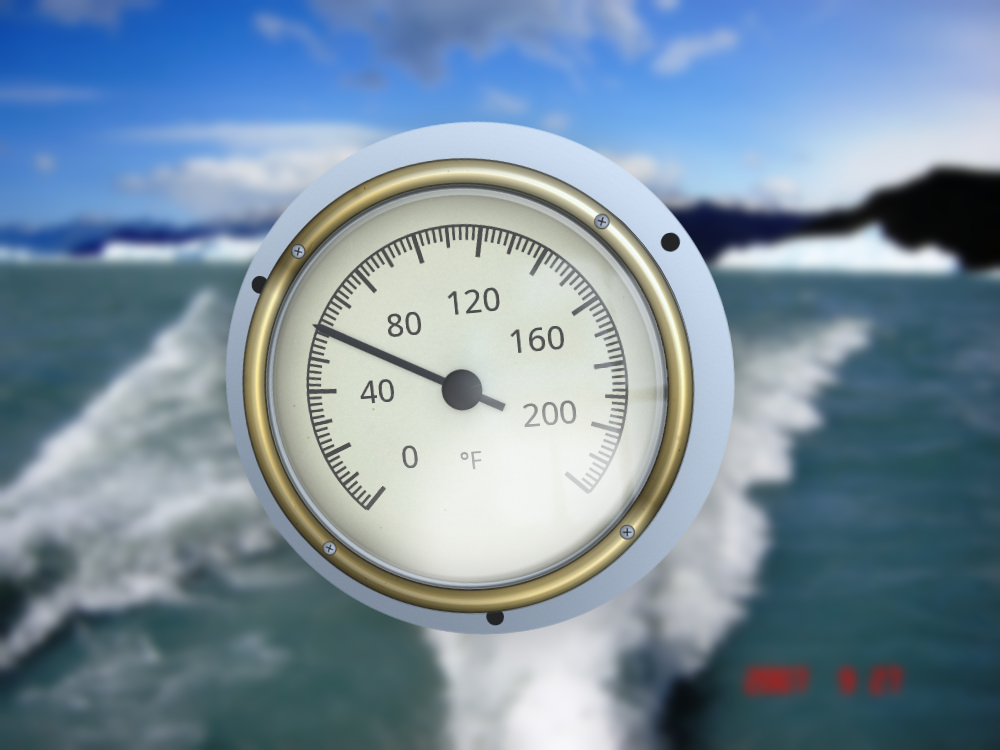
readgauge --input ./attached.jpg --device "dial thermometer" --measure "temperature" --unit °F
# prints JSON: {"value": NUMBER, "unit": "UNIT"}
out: {"value": 60, "unit": "°F"}
